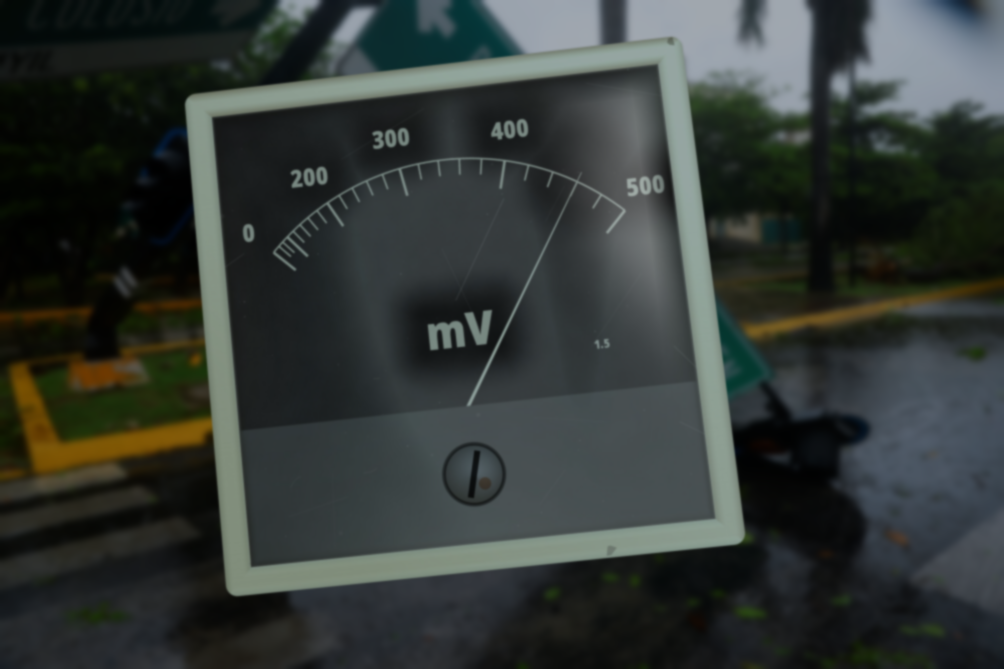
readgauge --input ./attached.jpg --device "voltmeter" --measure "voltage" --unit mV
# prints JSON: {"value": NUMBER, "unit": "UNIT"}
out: {"value": 460, "unit": "mV"}
